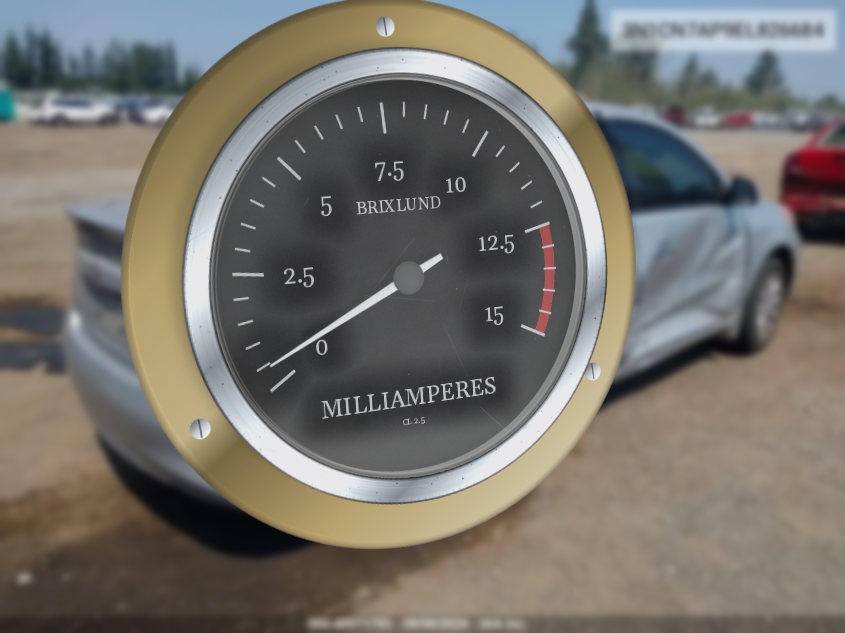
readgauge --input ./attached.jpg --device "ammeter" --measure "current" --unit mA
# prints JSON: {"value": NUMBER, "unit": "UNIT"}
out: {"value": 0.5, "unit": "mA"}
